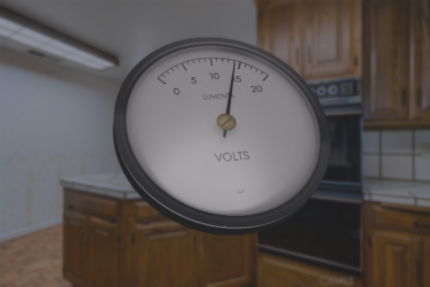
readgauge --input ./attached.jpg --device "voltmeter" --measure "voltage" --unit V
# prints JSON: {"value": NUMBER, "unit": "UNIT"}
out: {"value": 14, "unit": "V"}
